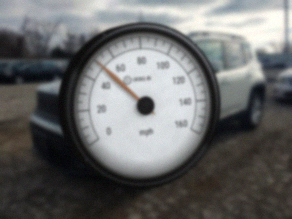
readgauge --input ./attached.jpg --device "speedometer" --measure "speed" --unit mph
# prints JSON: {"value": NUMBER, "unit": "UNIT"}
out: {"value": 50, "unit": "mph"}
